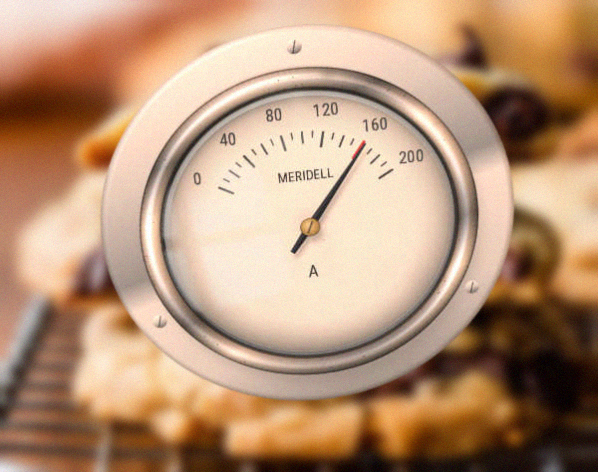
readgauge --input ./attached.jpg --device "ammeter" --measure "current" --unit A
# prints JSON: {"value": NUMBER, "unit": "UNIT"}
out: {"value": 160, "unit": "A"}
